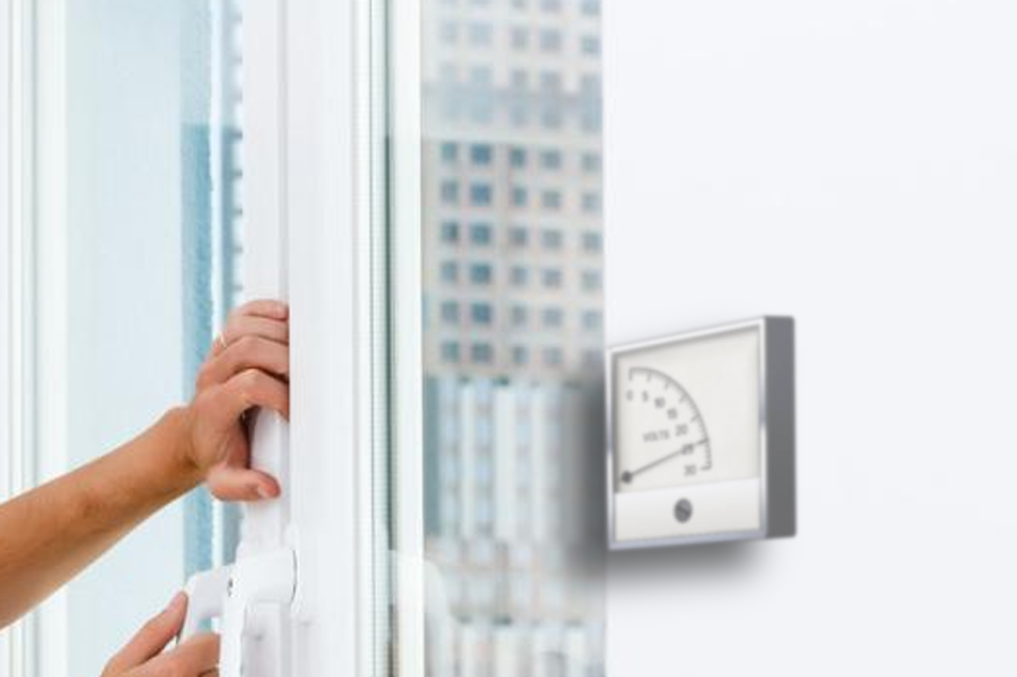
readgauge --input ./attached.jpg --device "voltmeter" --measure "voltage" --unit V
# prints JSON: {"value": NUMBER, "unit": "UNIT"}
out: {"value": 25, "unit": "V"}
